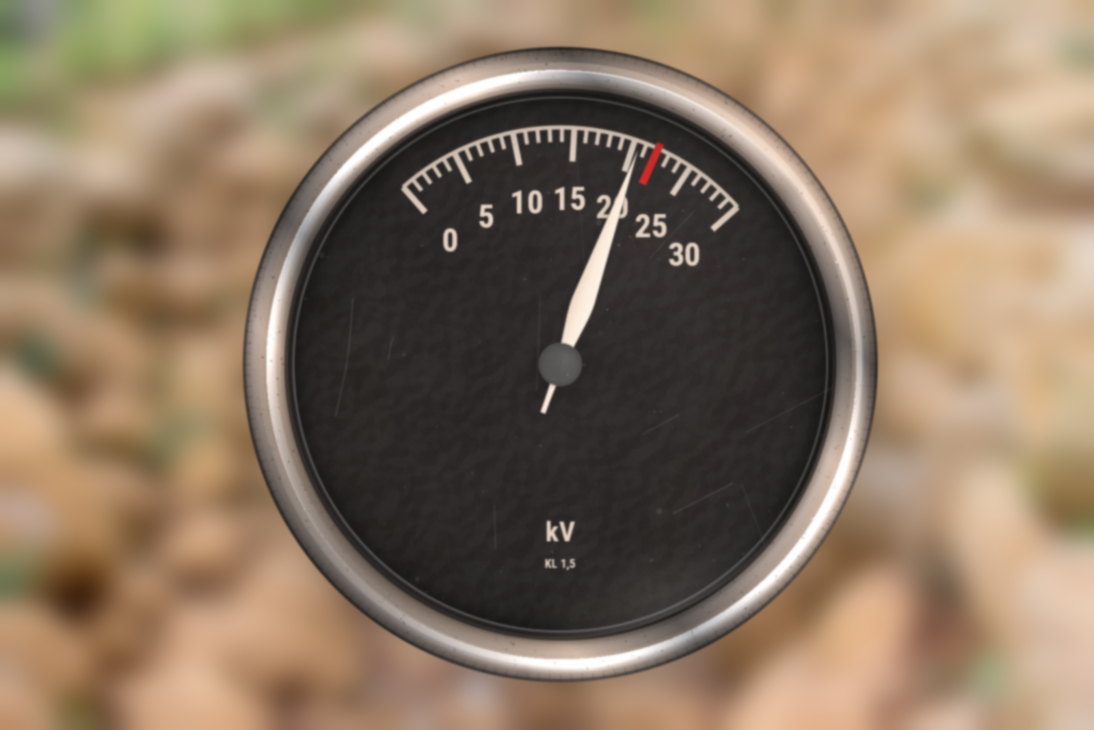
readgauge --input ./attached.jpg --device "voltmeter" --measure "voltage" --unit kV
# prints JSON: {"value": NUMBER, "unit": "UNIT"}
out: {"value": 20.5, "unit": "kV"}
